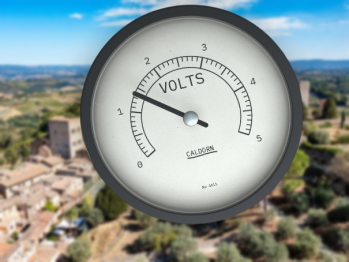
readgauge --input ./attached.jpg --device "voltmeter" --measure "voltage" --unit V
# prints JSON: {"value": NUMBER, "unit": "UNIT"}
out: {"value": 1.4, "unit": "V"}
